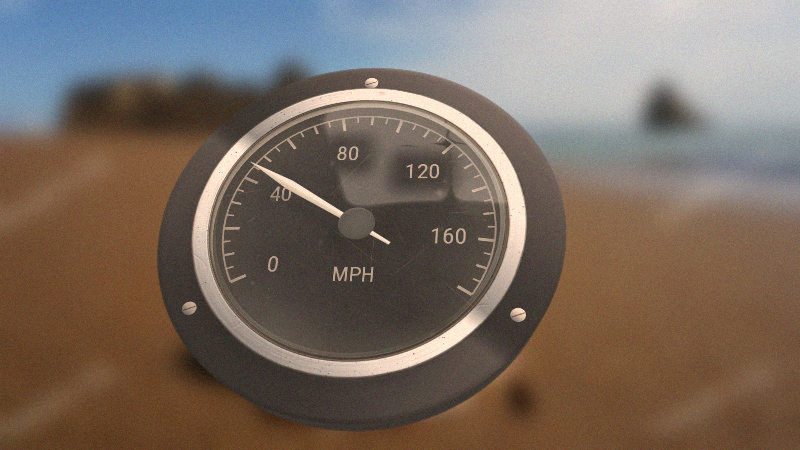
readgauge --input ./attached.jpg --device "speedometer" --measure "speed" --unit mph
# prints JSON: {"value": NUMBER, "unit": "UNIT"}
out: {"value": 45, "unit": "mph"}
